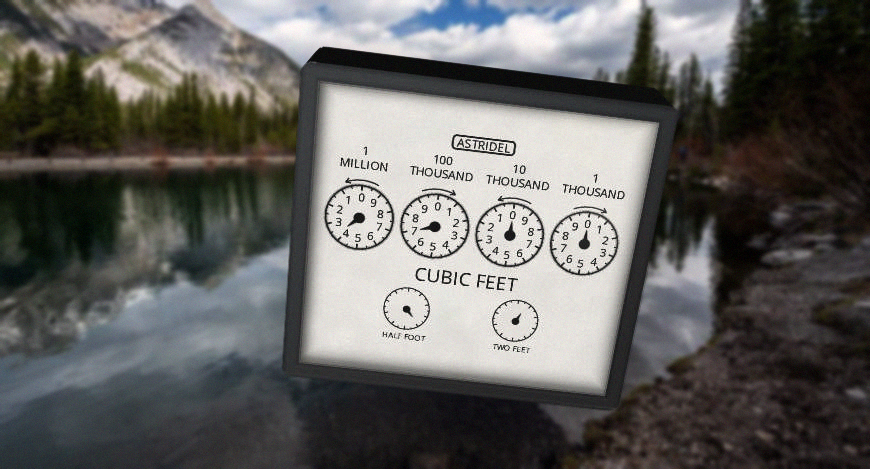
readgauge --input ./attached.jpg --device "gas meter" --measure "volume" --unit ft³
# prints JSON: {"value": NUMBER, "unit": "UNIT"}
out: {"value": 370000, "unit": "ft³"}
